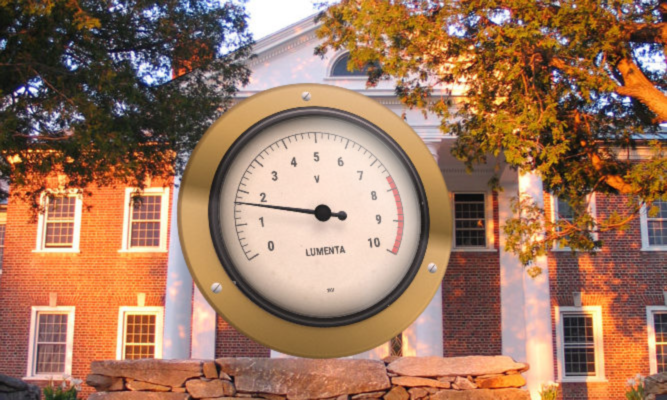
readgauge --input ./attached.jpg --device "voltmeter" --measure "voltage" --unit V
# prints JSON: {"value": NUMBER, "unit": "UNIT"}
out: {"value": 1.6, "unit": "V"}
